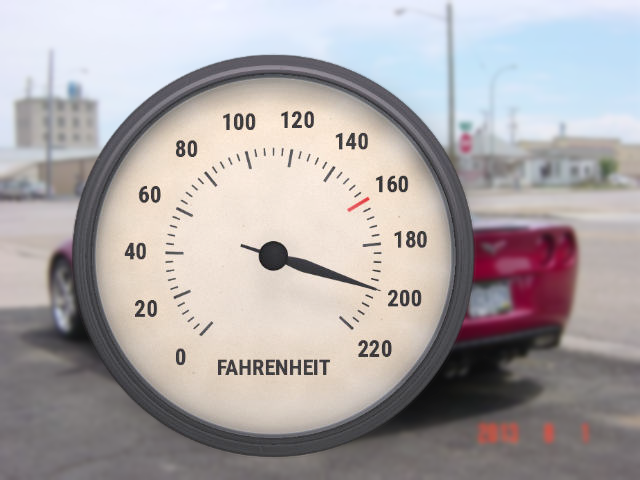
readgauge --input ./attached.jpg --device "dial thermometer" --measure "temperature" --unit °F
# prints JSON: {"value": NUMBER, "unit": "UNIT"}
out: {"value": 200, "unit": "°F"}
